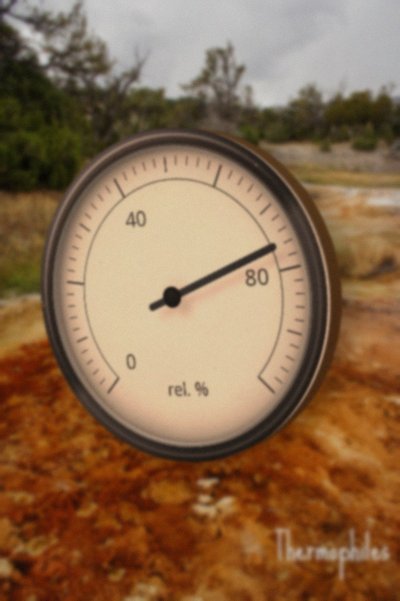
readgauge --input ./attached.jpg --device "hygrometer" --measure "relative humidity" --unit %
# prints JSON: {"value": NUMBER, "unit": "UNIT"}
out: {"value": 76, "unit": "%"}
